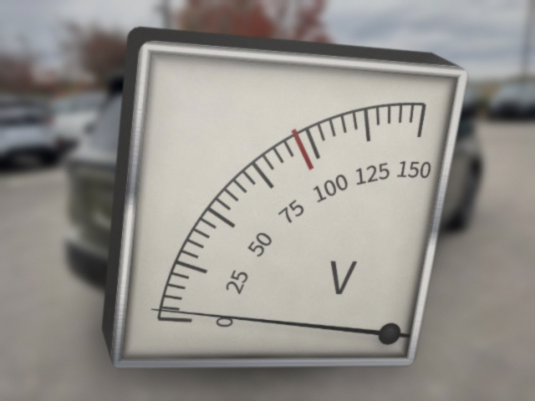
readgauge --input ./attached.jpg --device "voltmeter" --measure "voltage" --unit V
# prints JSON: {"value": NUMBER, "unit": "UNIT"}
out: {"value": 5, "unit": "V"}
